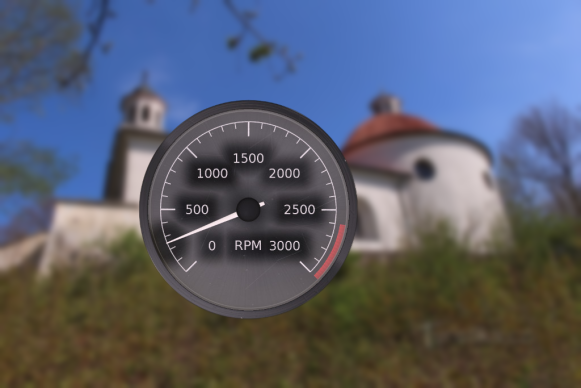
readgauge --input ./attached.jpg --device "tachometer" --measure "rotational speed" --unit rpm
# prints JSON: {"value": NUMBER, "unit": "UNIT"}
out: {"value": 250, "unit": "rpm"}
